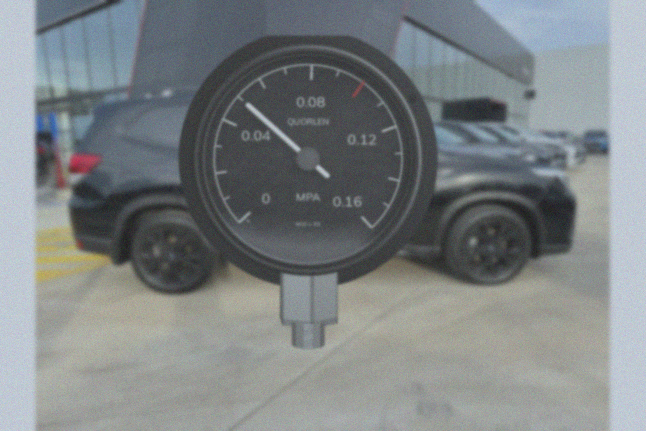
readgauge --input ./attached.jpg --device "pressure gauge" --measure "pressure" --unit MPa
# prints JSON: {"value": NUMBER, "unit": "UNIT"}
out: {"value": 0.05, "unit": "MPa"}
